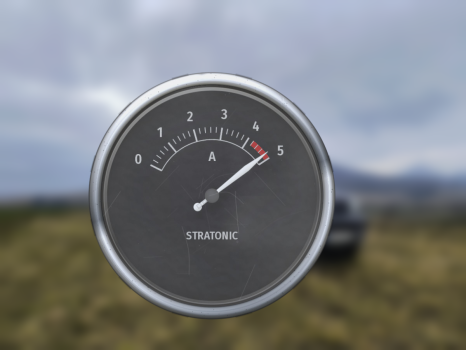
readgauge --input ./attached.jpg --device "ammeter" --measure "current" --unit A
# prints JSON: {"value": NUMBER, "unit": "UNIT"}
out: {"value": 4.8, "unit": "A"}
